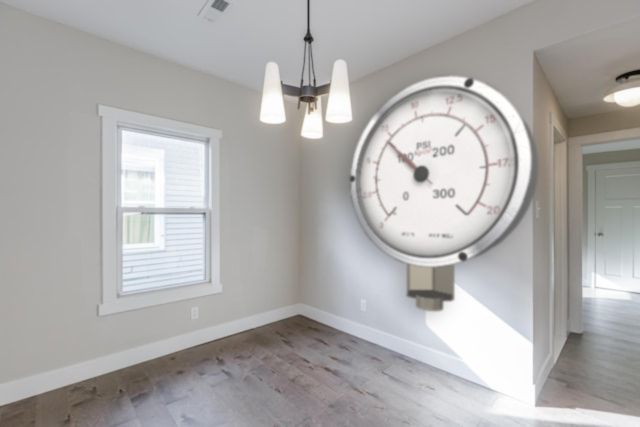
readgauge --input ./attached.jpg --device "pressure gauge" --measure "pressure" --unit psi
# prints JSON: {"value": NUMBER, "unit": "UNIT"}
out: {"value": 100, "unit": "psi"}
